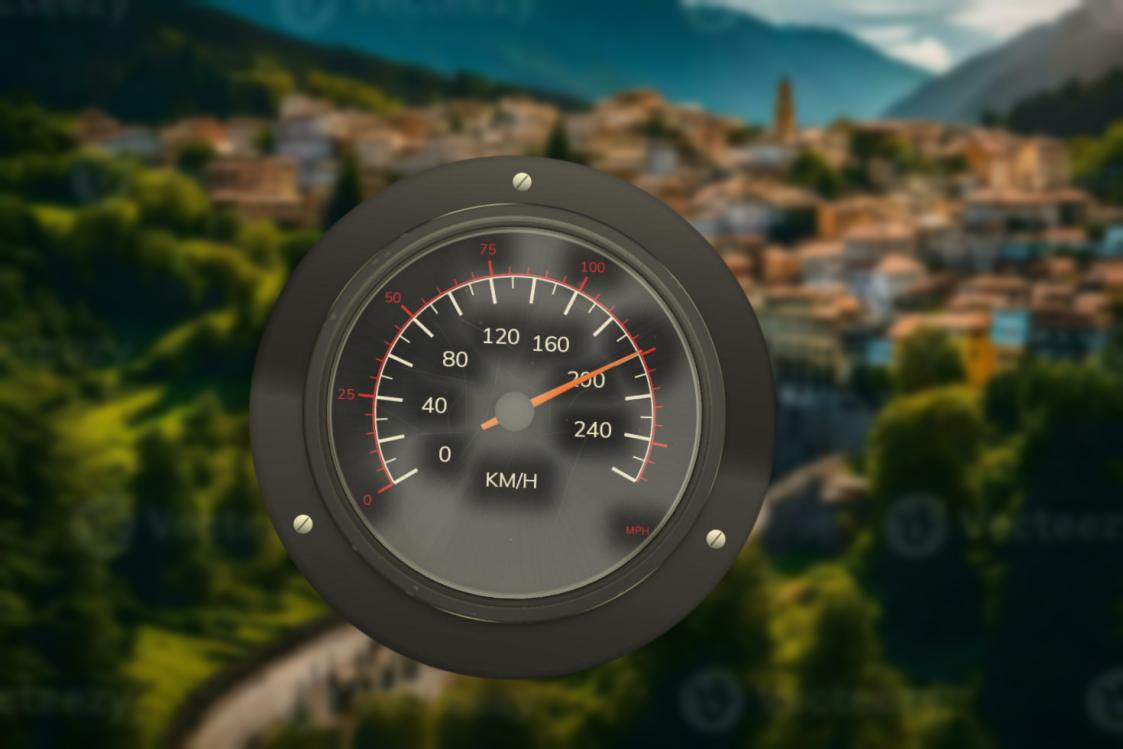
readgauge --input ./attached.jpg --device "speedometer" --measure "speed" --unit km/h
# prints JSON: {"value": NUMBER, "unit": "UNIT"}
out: {"value": 200, "unit": "km/h"}
